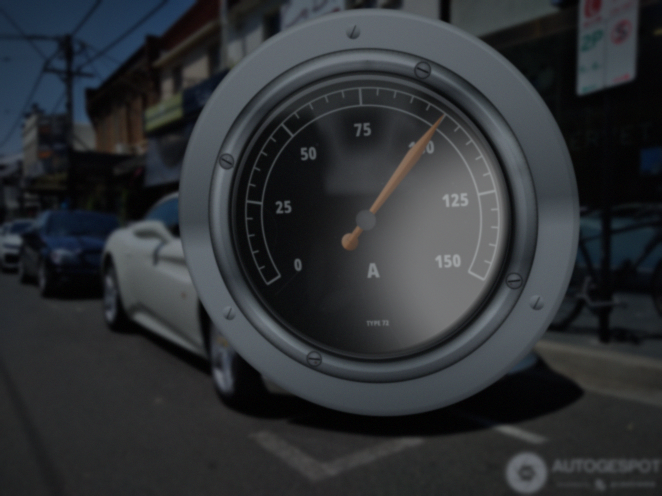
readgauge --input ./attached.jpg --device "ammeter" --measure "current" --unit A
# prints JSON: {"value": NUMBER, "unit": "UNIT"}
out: {"value": 100, "unit": "A"}
